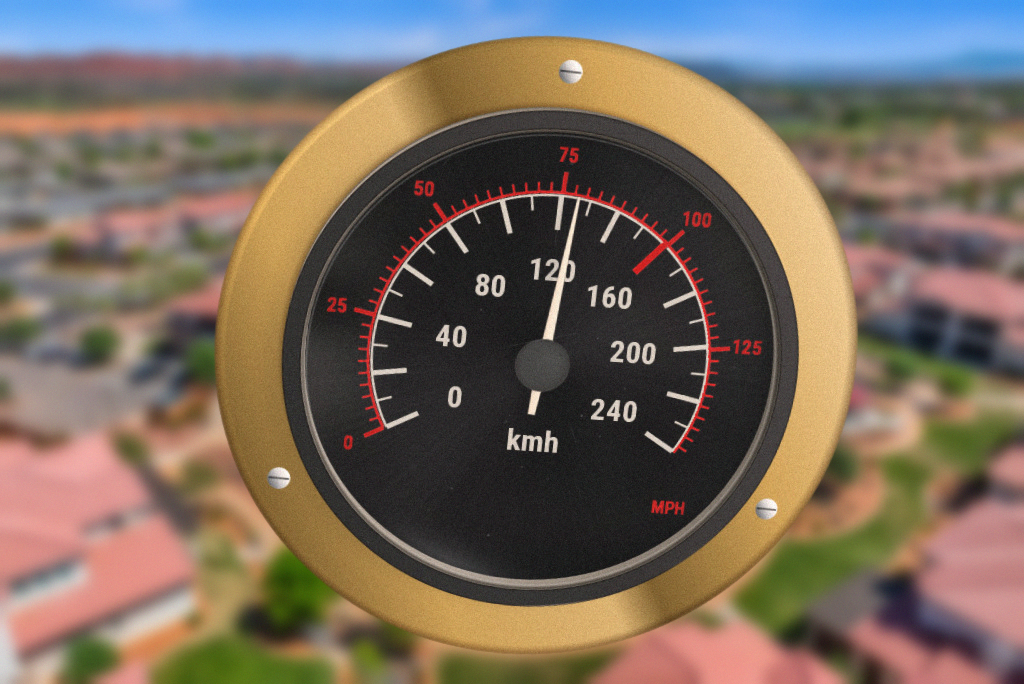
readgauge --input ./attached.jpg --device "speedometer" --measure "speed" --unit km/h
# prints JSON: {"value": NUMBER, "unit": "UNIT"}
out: {"value": 125, "unit": "km/h"}
